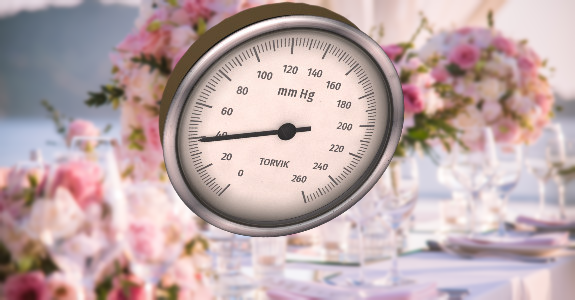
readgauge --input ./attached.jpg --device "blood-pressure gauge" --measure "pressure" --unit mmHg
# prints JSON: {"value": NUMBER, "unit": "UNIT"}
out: {"value": 40, "unit": "mmHg"}
